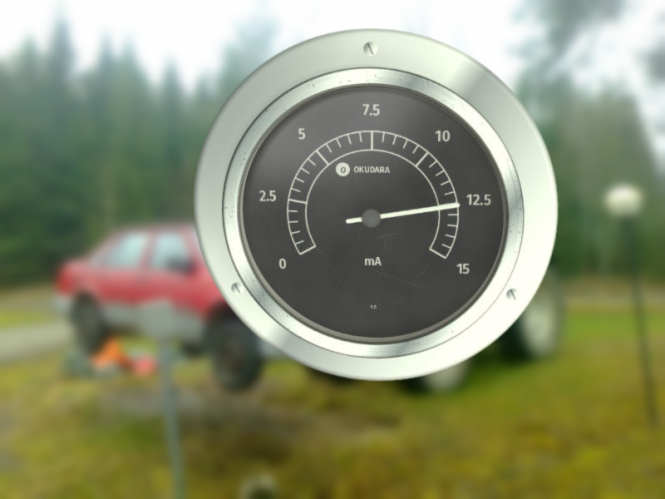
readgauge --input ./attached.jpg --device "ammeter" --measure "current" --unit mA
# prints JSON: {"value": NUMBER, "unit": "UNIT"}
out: {"value": 12.5, "unit": "mA"}
